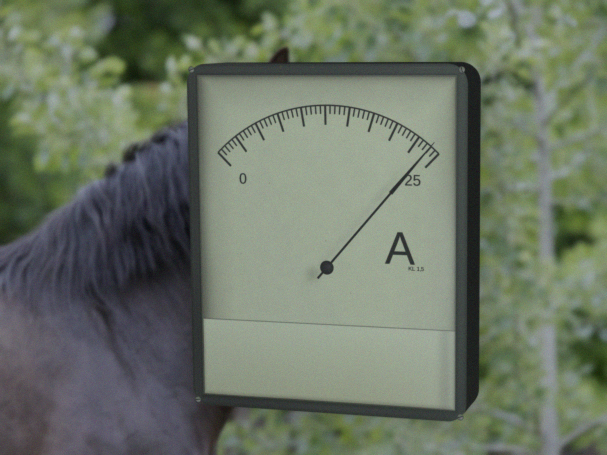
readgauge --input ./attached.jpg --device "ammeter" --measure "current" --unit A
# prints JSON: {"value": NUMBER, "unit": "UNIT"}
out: {"value": 24, "unit": "A"}
